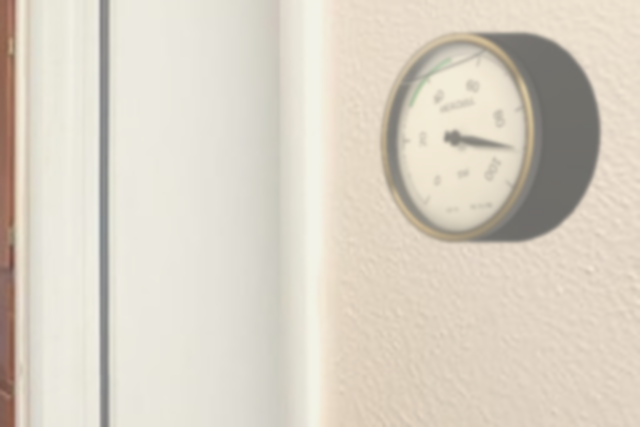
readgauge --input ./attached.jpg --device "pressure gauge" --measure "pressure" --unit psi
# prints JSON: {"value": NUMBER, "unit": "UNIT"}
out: {"value": 90, "unit": "psi"}
